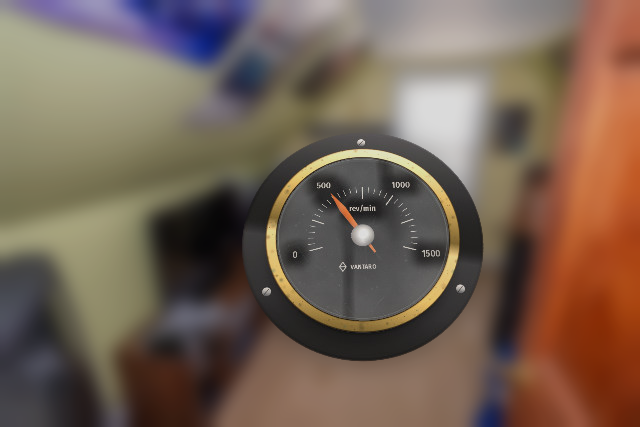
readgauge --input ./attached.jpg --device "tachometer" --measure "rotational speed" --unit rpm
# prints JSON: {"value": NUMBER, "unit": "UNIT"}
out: {"value": 500, "unit": "rpm"}
